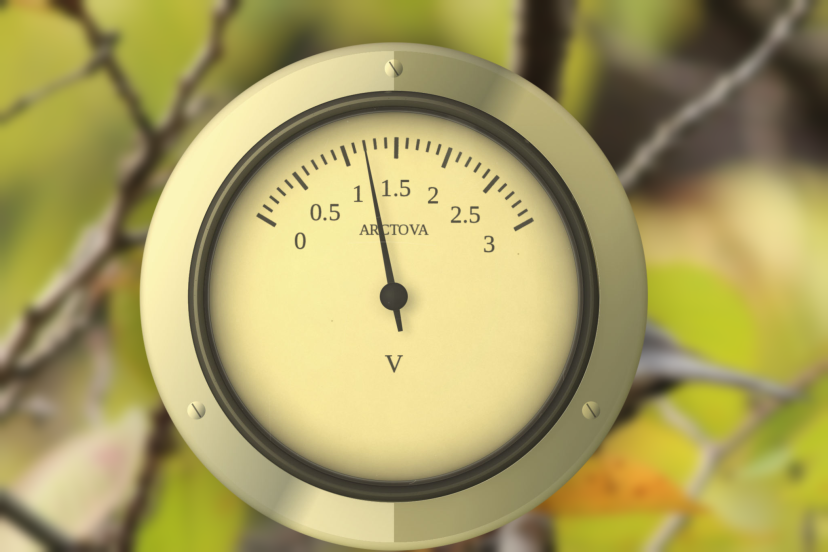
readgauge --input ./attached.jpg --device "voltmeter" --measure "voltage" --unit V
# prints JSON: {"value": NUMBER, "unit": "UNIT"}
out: {"value": 1.2, "unit": "V"}
